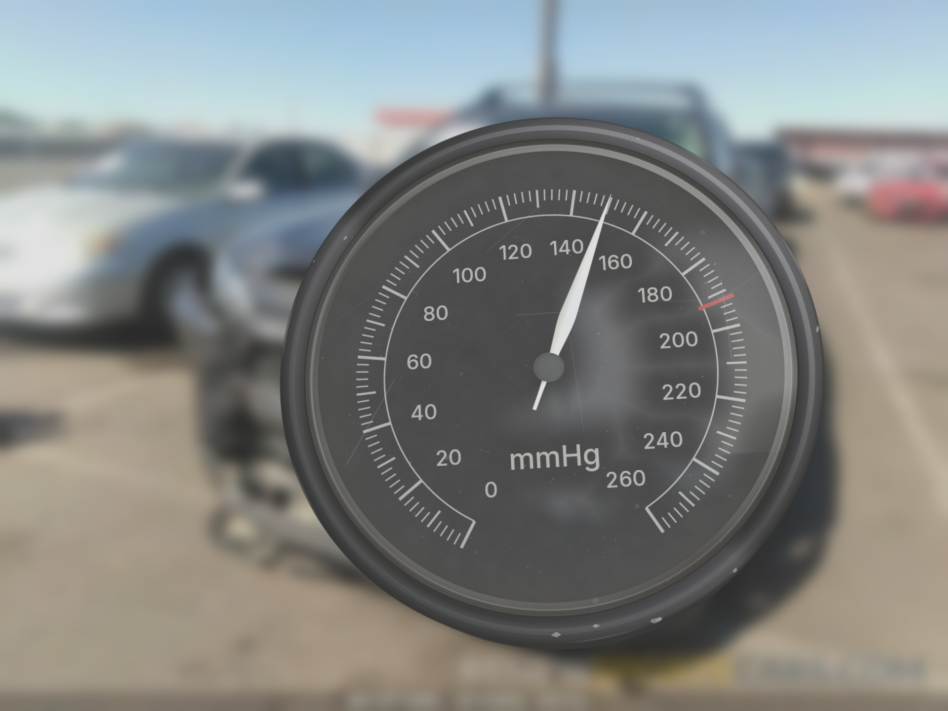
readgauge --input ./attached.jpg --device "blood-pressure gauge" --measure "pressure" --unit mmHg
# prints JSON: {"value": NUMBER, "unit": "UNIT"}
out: {"value": 150, "unit": "mmHg"}
